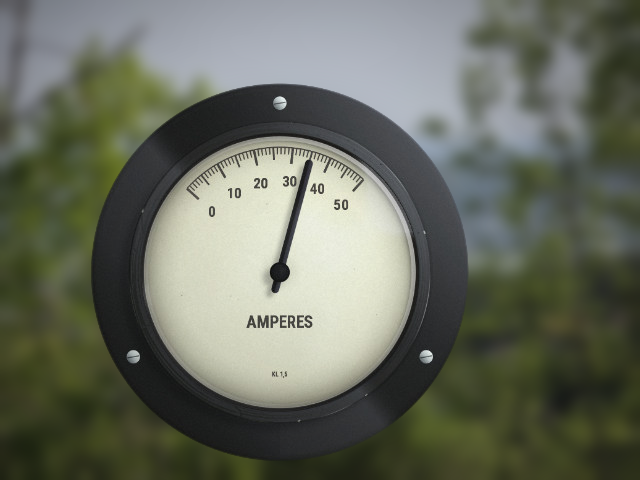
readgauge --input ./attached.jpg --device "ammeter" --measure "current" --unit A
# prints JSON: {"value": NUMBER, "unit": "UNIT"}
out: {"value": 35, "unit": "A"}
